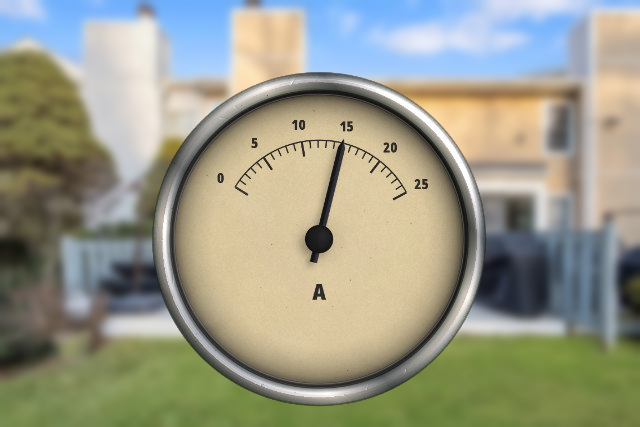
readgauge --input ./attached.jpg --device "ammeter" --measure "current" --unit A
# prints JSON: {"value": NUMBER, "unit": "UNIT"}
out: {"value": 15, "unit": "A"}
